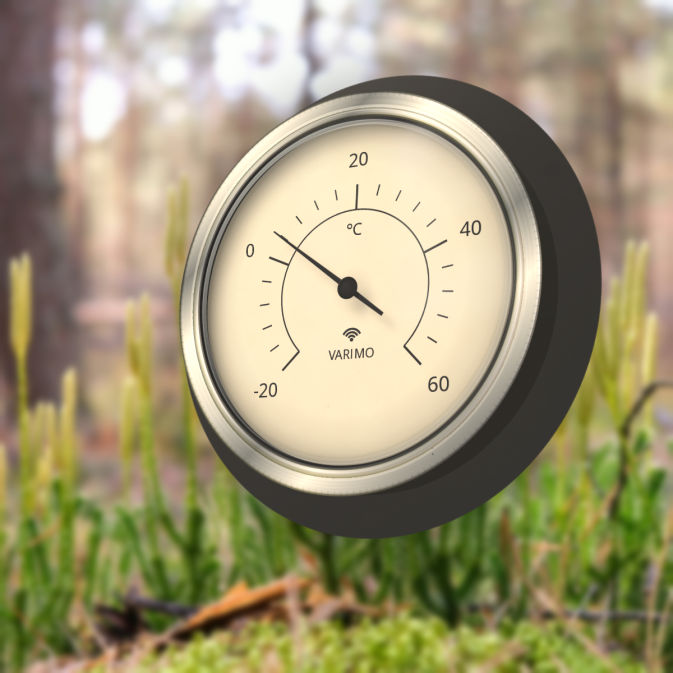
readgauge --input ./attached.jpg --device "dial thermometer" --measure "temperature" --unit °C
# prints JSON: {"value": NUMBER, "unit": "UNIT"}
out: {"value": 4, "unit": "°C"}
